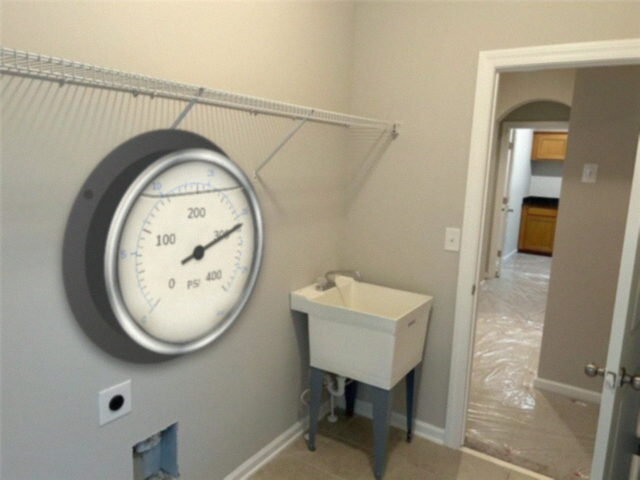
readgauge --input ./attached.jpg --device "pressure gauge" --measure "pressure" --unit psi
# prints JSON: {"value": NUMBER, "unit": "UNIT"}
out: {"value": 300, "unit": "psi"}
